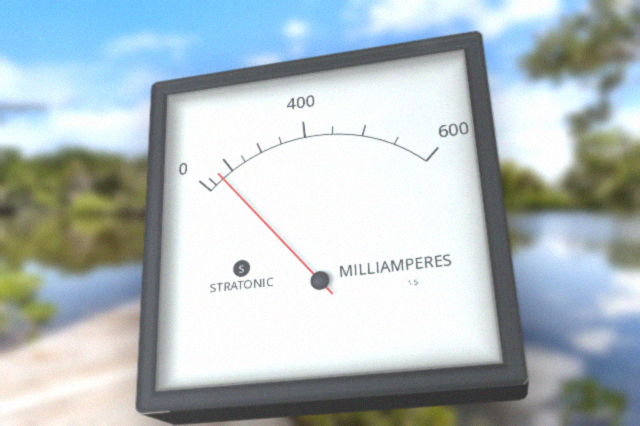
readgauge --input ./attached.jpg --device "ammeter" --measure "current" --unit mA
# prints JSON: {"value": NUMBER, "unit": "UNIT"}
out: {"value": 150, "unit": "mA"}
